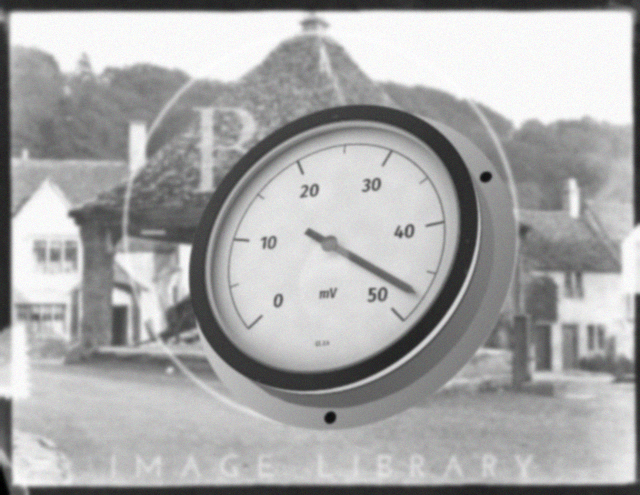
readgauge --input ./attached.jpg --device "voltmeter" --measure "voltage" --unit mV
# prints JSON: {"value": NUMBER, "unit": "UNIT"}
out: {"value": 47.5, "unit": "mV"}
